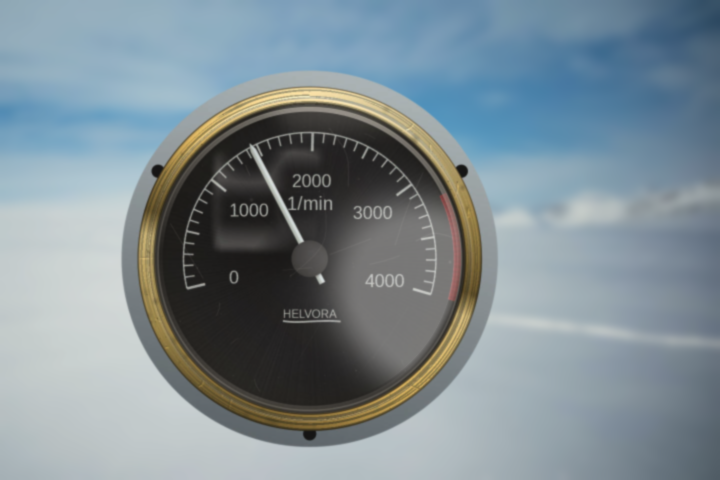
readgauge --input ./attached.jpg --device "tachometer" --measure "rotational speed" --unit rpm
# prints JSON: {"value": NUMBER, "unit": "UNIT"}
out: {"value": 1450, "unit": "rpm"}
